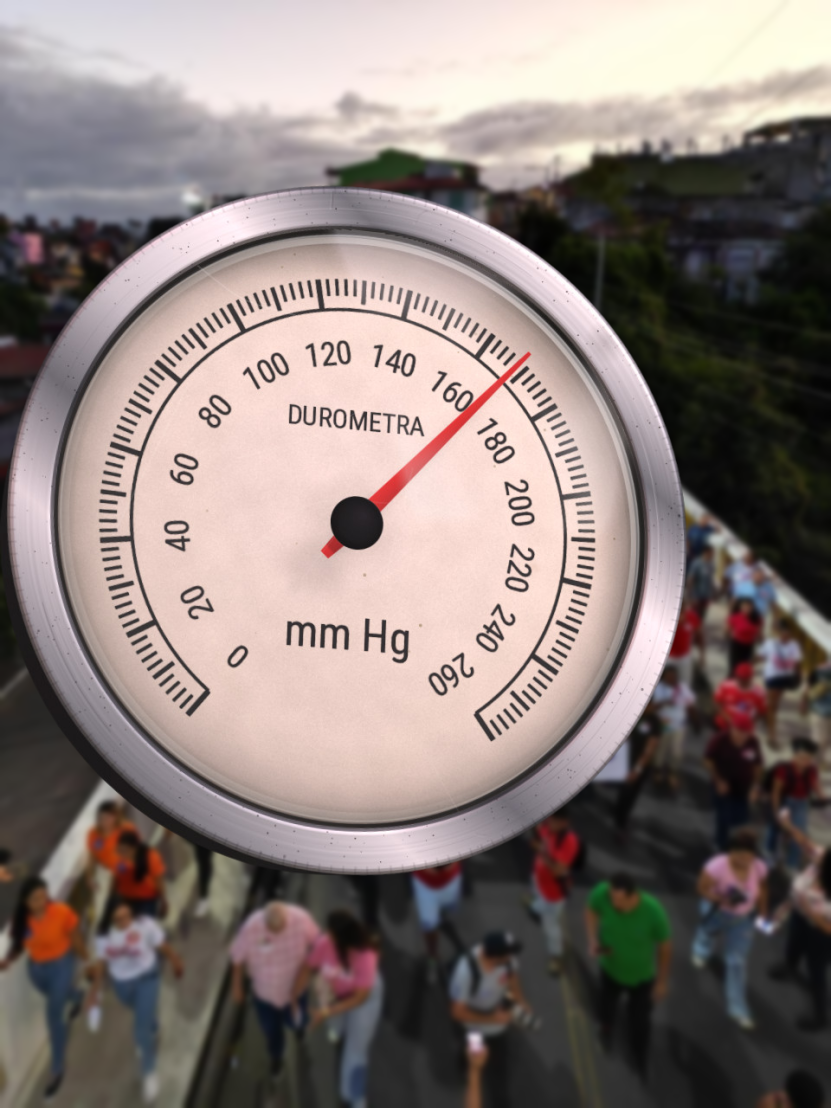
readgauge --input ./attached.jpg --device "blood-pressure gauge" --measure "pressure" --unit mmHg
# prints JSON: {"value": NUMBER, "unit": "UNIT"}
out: {"value": 168, "unit": "mmHg"}
